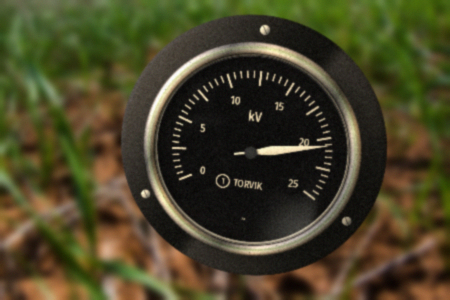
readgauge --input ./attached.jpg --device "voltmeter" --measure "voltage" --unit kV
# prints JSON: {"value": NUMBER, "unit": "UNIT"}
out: {"value": 20.5, "unit": "kV"}
